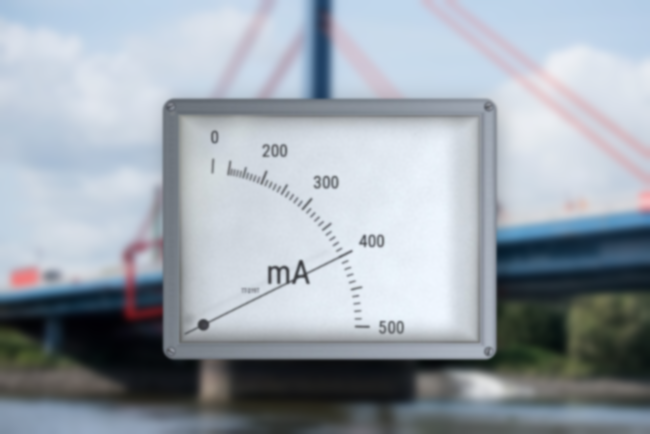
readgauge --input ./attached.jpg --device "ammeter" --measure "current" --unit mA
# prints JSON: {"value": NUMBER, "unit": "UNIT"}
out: {"value": 400, "unit": "mA"}
